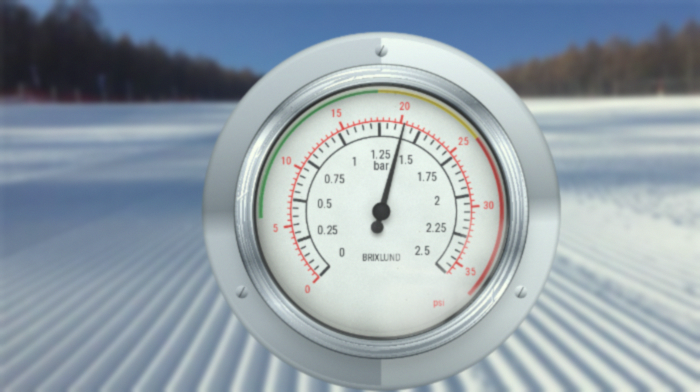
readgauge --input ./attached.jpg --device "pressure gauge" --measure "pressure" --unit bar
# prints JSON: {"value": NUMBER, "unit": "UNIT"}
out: {"value": 1.4, "unit": "bar"}
